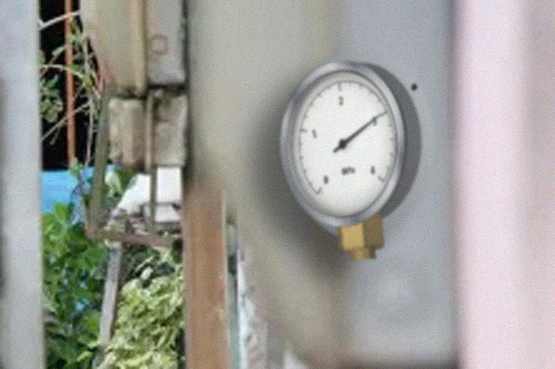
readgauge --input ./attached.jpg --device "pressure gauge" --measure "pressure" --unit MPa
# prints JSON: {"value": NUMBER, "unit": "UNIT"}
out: {"value": 3, "unit": "MPa"}
